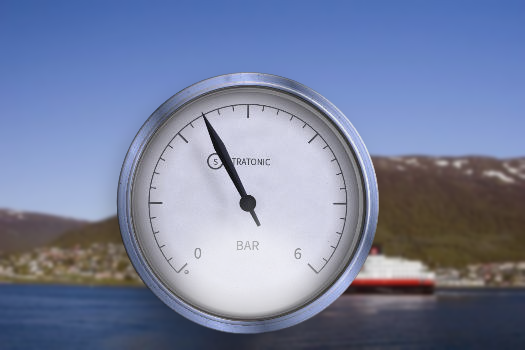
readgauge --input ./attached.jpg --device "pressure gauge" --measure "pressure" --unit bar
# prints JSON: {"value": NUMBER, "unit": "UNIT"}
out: {"value": 2.4, "unit": "bar"}
